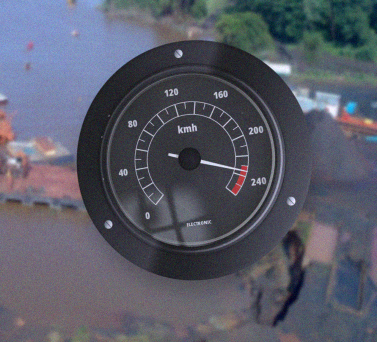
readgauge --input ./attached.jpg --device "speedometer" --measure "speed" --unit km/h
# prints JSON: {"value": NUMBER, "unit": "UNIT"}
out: {"value": 235, "unit": "km/h"}
